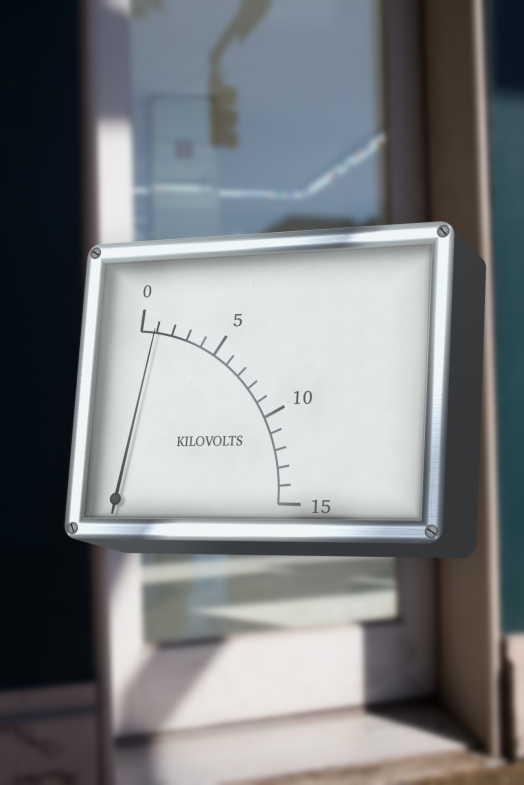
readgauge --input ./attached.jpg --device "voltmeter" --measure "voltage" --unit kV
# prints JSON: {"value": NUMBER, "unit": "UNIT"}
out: {"value": 1, "unit": "kV"}
